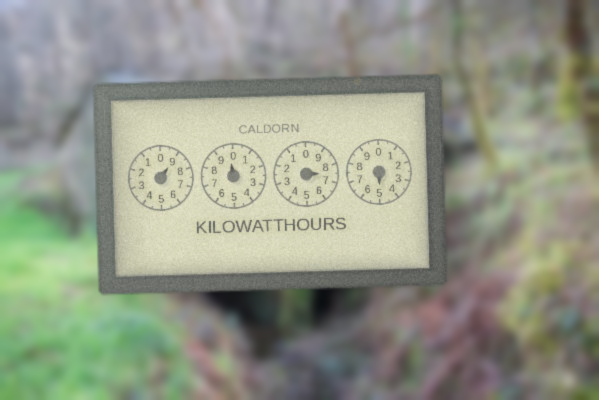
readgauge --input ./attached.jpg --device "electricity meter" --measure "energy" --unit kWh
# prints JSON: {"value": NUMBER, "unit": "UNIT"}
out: {"value": 8975, "unit": "kWh"}
